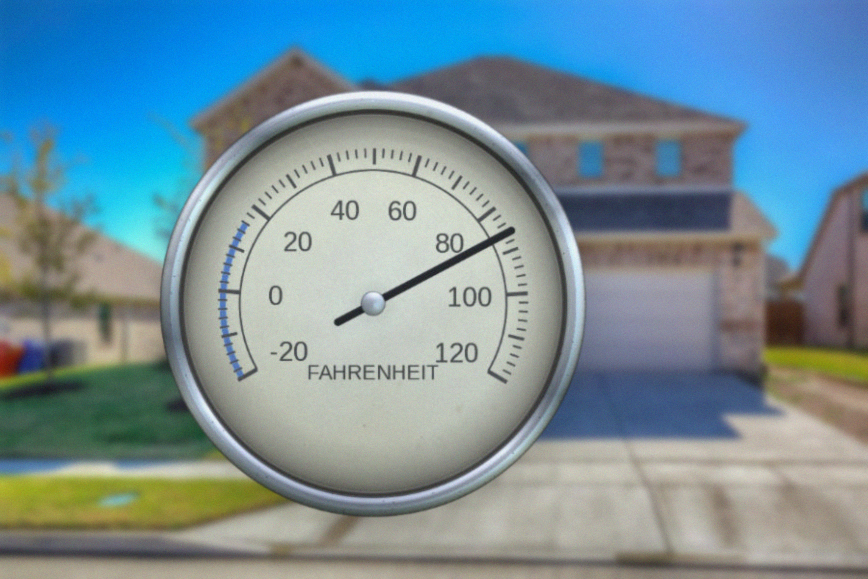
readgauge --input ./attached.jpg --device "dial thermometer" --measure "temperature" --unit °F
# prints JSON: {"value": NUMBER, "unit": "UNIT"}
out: {"value": 86, "unit": "°F"}
